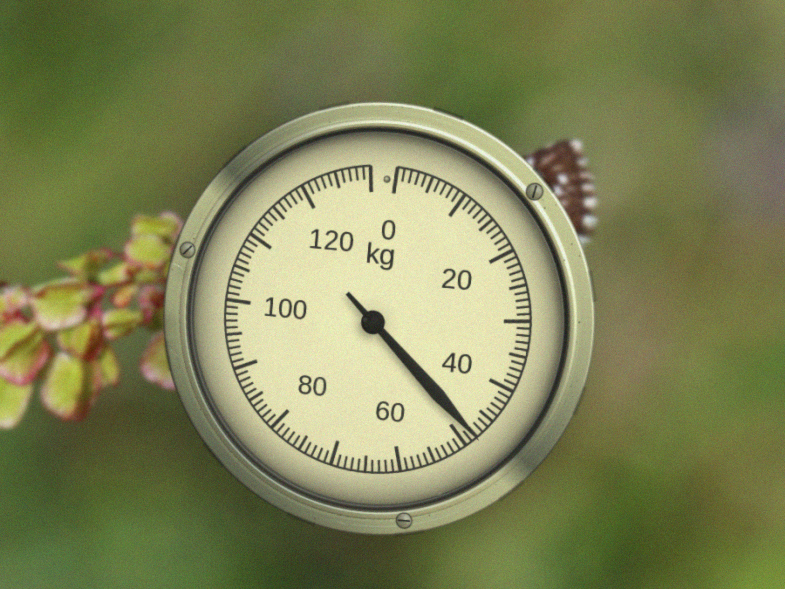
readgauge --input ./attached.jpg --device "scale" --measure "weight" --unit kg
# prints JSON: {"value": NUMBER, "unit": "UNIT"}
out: {"value": 48, "unit": "kg"}
